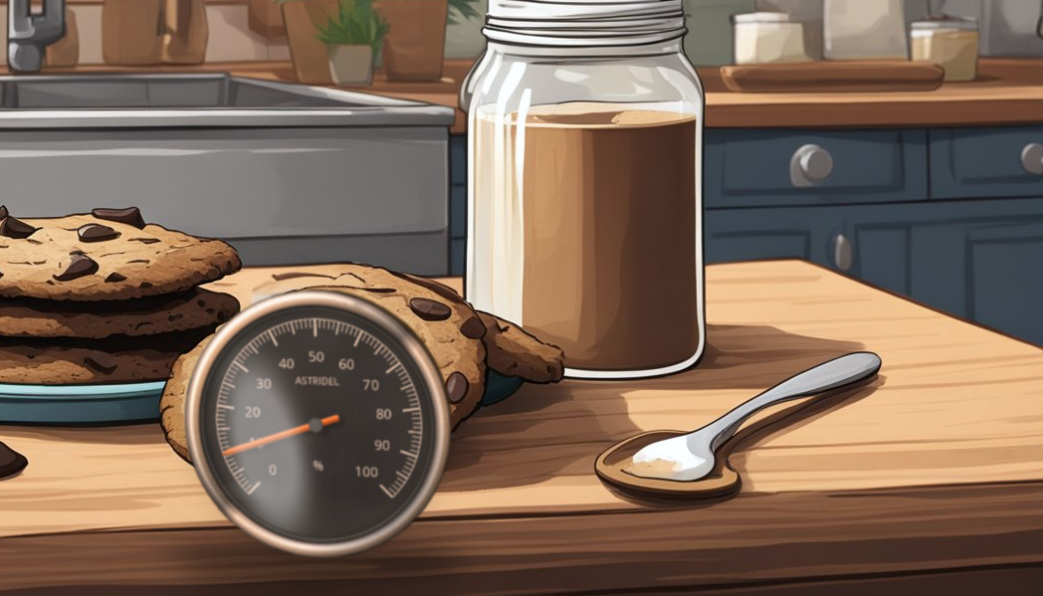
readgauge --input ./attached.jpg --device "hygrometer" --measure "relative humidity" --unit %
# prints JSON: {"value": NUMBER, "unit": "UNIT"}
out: {"value": 10, "unit": "%"}
